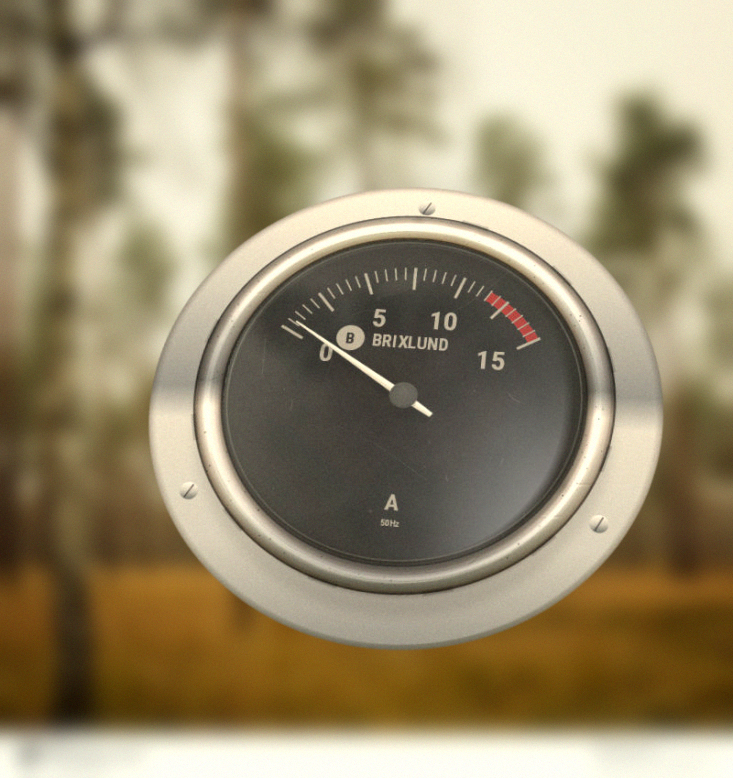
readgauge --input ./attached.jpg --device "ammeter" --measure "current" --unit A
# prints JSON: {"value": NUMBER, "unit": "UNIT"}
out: {"value": 0.5, "unit": "A"}
